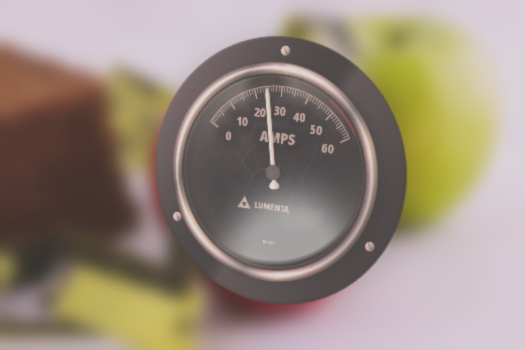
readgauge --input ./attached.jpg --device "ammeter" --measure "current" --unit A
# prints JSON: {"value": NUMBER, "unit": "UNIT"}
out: {"value": 25, "unit": "A"}
